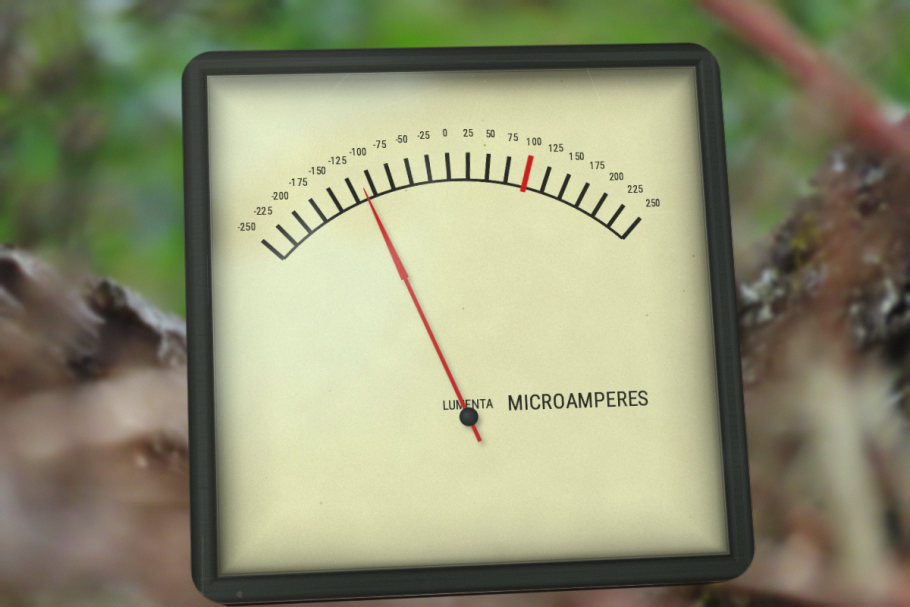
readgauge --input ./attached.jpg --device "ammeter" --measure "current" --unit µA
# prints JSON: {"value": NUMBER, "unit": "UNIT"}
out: {"value": -112.5, "unit": "µA"}
